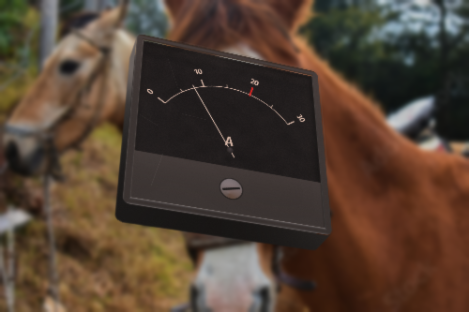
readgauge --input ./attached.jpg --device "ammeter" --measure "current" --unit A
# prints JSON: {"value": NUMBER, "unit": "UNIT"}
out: {"value": 7.5, "unit": "A"}
